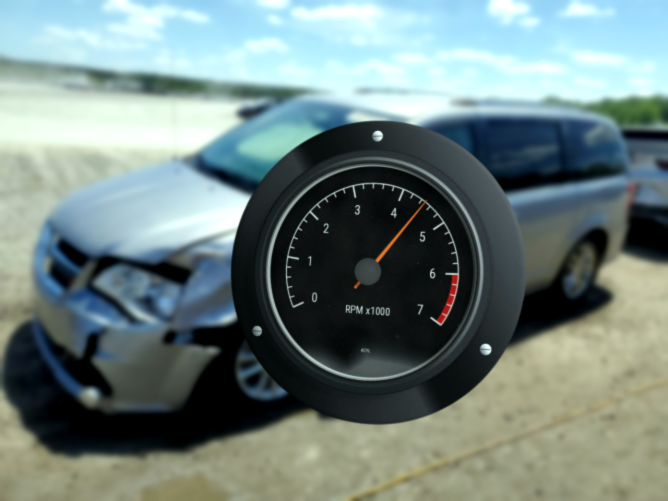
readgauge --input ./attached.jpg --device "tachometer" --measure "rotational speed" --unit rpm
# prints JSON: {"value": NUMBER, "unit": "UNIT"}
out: {"value": 4500, "unit": "rpm"}
